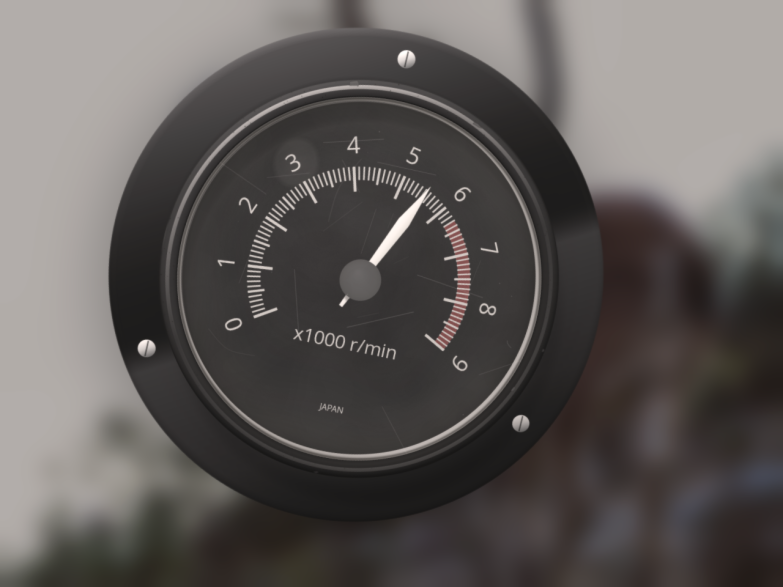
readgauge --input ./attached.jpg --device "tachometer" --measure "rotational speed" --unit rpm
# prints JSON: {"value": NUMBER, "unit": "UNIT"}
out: {"value": 5500, "unit": "rpm"}
